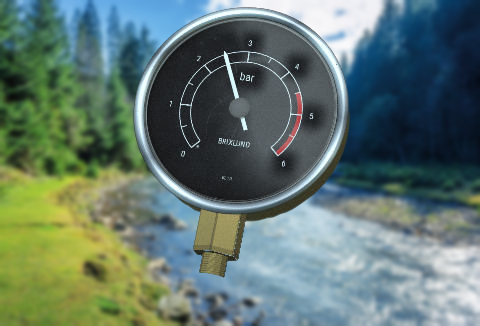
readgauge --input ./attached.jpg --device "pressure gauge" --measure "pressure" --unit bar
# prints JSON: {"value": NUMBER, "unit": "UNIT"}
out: {"value": 2.5, "unit": "bar"}
